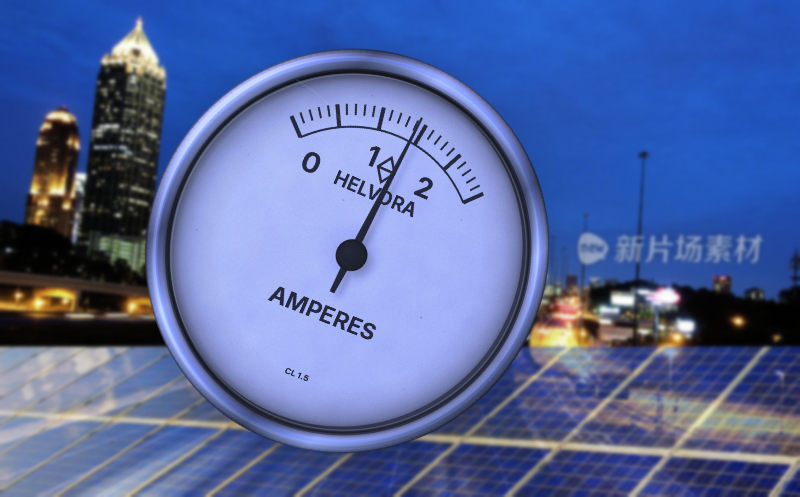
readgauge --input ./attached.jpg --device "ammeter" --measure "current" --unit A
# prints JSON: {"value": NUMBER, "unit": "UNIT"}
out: {"value": 1.4, "unit": "A"}
